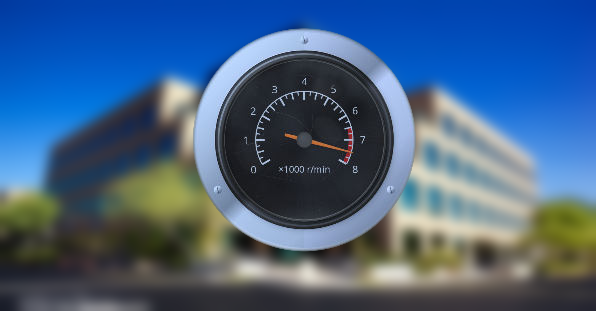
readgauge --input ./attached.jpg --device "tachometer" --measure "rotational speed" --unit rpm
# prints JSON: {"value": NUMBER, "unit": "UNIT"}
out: {"value": 7500, "unit": "rpm"}
